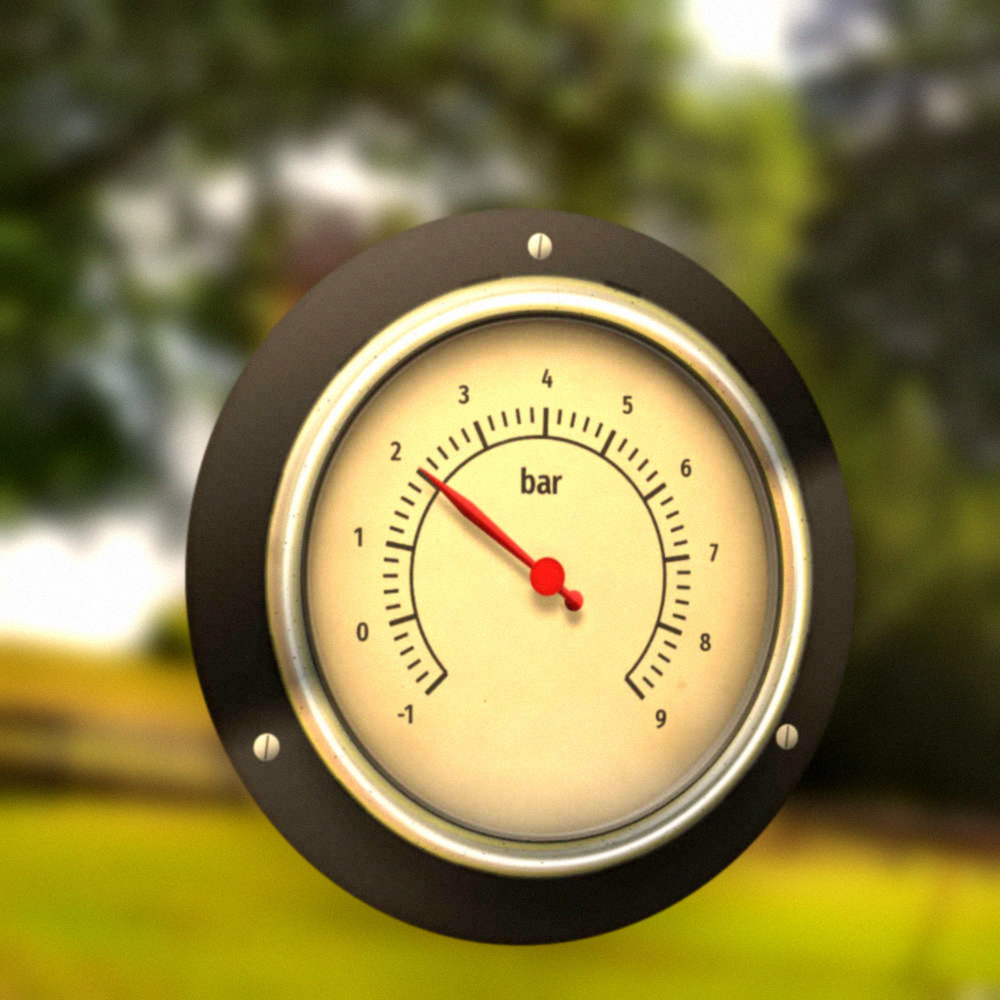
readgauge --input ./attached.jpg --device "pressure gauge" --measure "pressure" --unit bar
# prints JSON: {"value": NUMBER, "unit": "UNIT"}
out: {"value": 2, "unit": "bar"}
